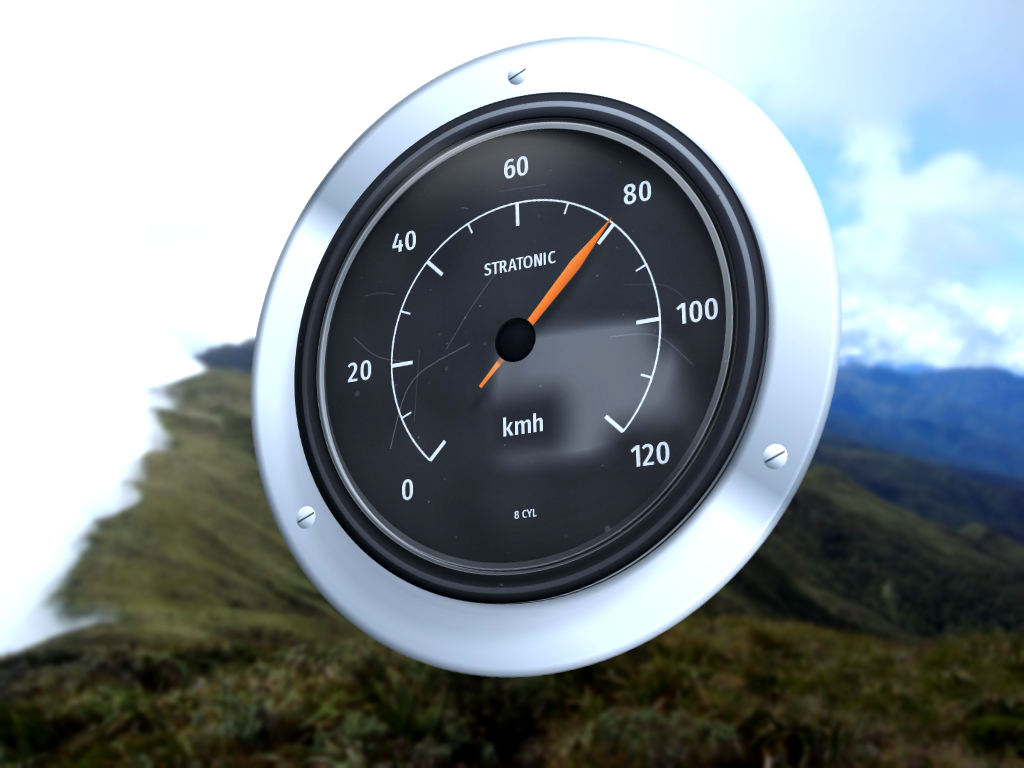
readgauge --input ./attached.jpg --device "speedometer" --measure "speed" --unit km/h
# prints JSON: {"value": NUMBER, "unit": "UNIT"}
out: {"value": 80, "unit": "km/h"}
